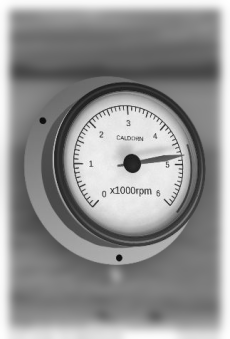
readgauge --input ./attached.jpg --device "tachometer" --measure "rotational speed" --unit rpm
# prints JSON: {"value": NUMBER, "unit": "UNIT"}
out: {"value": 4800, "unit": "rpm"}
